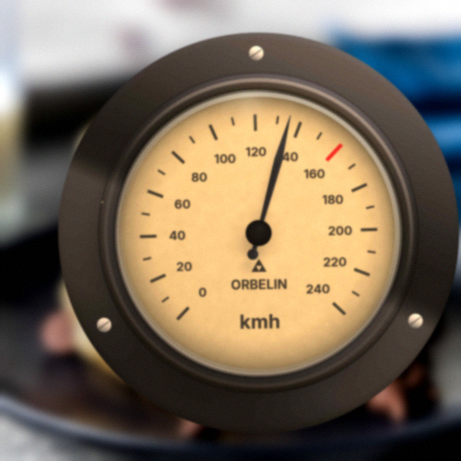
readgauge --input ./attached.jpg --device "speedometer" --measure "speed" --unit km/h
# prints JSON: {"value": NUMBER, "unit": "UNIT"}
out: {"value": 135, "unit": "km/h"}
